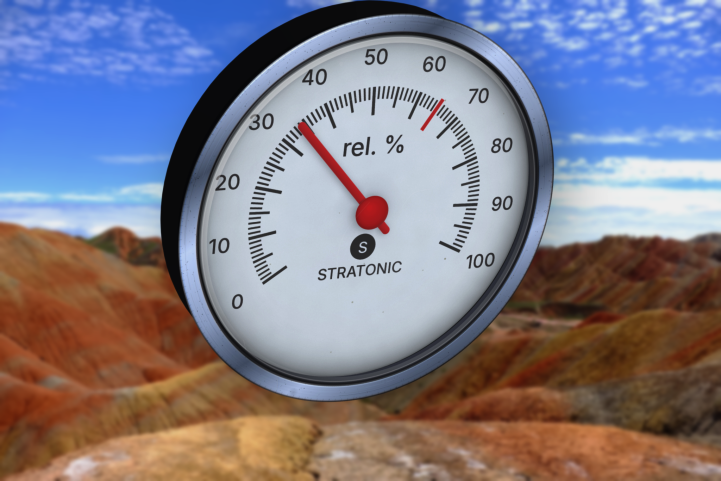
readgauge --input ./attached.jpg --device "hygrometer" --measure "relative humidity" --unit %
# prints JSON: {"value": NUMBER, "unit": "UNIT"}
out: {"value": 34, "unit": "%"}
